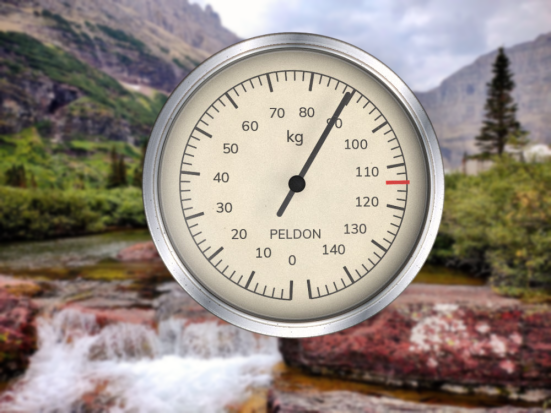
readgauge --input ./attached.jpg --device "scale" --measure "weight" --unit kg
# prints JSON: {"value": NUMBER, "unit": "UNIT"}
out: {"value": 89, "unit": "kg"}
